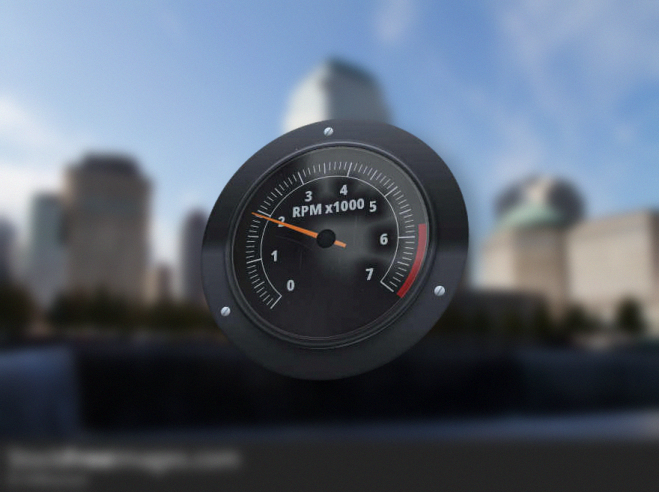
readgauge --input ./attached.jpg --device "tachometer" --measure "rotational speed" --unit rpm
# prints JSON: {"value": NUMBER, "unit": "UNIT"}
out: {"value": 1900, "unit": "rpm"}
